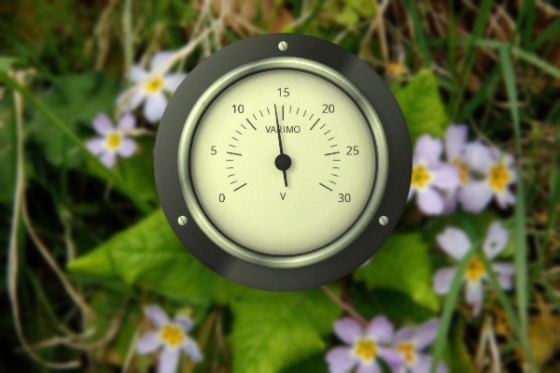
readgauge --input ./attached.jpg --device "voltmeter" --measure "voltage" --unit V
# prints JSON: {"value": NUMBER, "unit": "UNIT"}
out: {"value": 14, "unit": "V"}
